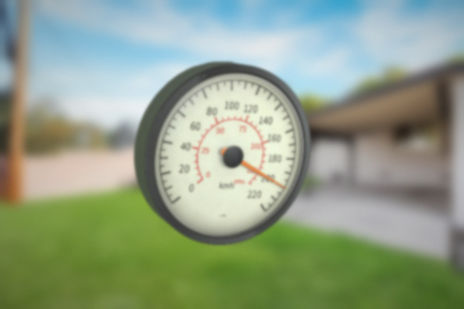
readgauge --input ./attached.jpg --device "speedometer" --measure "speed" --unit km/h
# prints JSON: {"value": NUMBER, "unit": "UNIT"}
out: {"value": 200, "unit": "km/h"}
